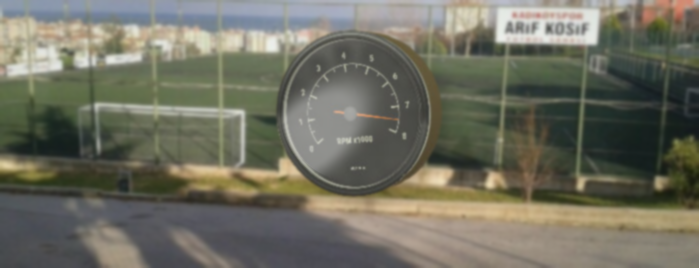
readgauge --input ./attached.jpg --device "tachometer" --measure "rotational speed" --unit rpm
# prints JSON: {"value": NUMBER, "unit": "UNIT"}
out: {"value": 7500, "unit": "rpm"}
